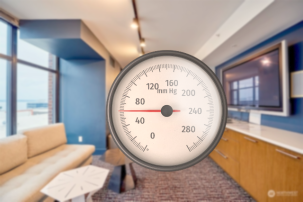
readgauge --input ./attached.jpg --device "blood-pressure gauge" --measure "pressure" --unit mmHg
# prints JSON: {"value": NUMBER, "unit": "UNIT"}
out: {"value": 60, "unit": "mmHg"}
